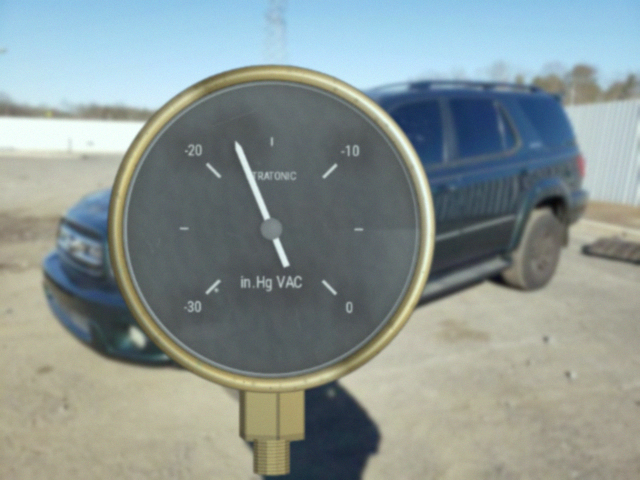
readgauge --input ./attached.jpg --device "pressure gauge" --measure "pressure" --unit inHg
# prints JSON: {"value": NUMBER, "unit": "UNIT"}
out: {"value": -17.5, "unit": "inHg"}
